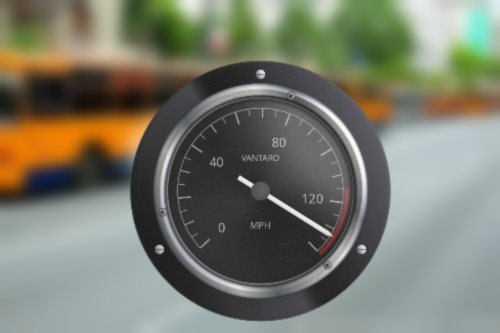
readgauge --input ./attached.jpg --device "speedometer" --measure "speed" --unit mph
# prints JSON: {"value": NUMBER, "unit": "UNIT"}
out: {"value": 132.5, "unit": "mph"}
